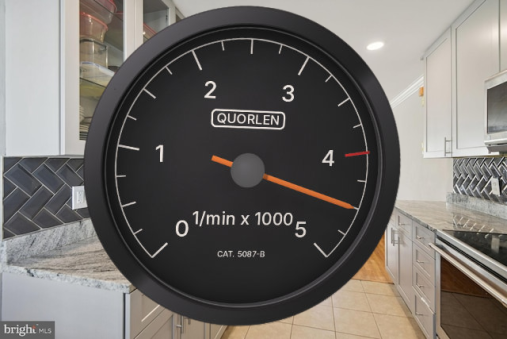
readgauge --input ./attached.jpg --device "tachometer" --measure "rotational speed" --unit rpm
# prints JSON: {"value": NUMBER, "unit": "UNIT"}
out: {"value": 4500, "unit": "rpm"}
